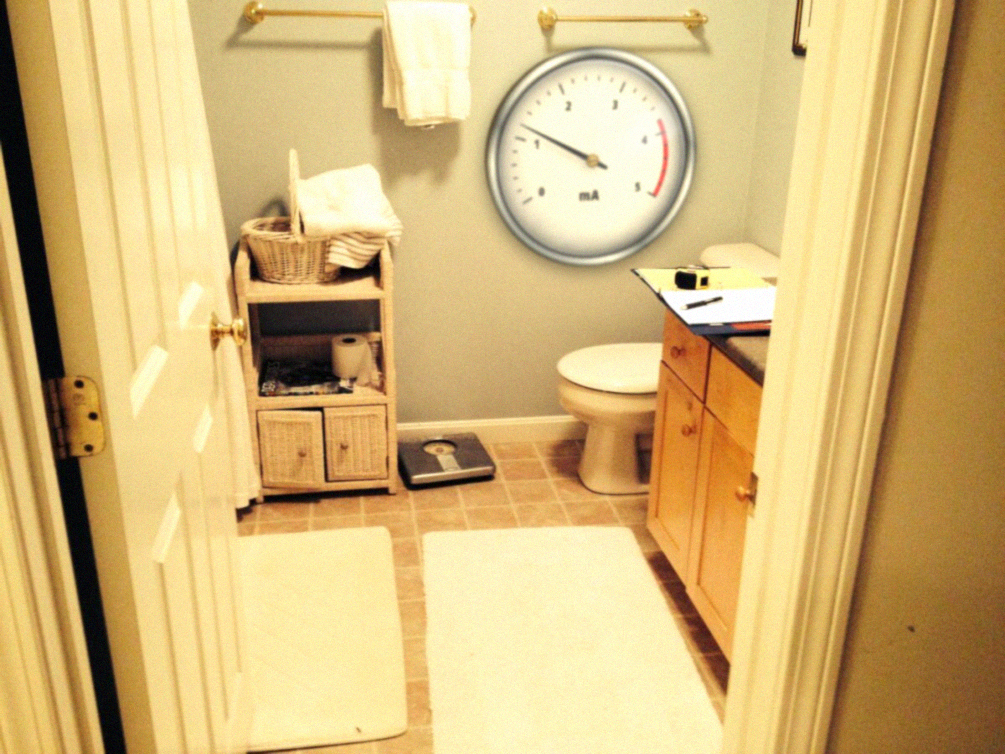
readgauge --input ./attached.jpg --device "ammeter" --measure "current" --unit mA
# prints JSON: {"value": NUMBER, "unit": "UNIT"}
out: {"value": 1.2, "unit": "mA"}
